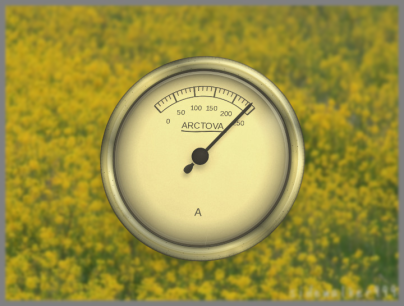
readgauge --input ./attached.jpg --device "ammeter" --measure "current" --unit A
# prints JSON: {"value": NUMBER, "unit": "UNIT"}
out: {"value": 240, "unit": "A"}
